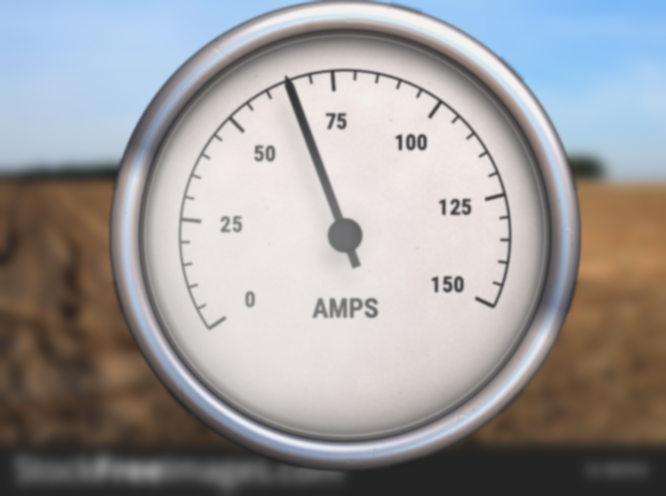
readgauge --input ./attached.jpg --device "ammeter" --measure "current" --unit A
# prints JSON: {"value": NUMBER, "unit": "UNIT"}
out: {"value": 65, "unit": "A"}
